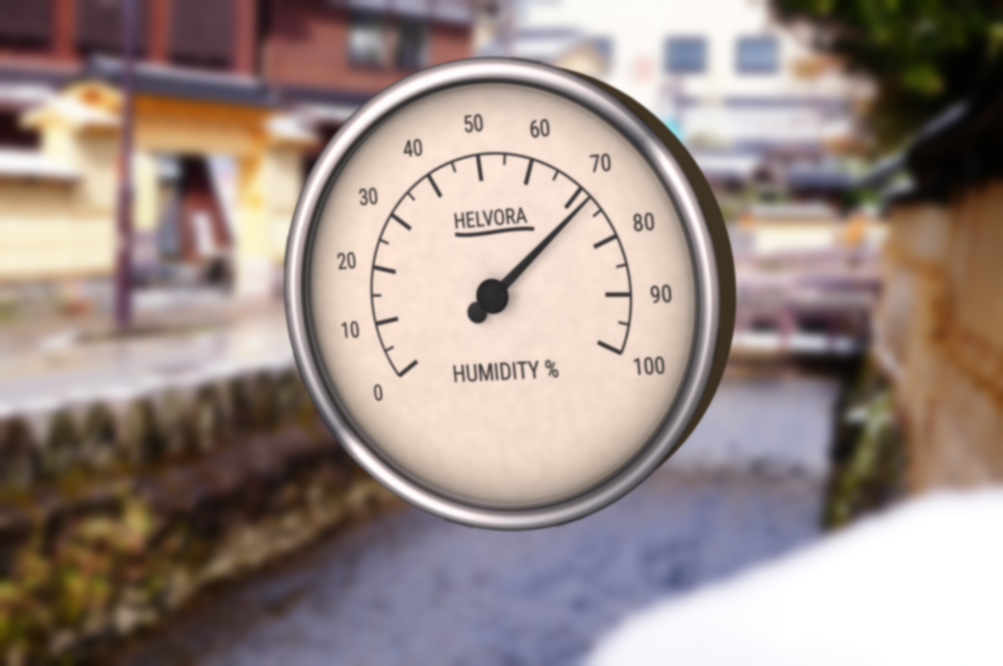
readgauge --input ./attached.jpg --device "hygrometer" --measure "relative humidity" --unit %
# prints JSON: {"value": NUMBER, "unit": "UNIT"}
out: {"value": 72.5, "unit": "%"}
